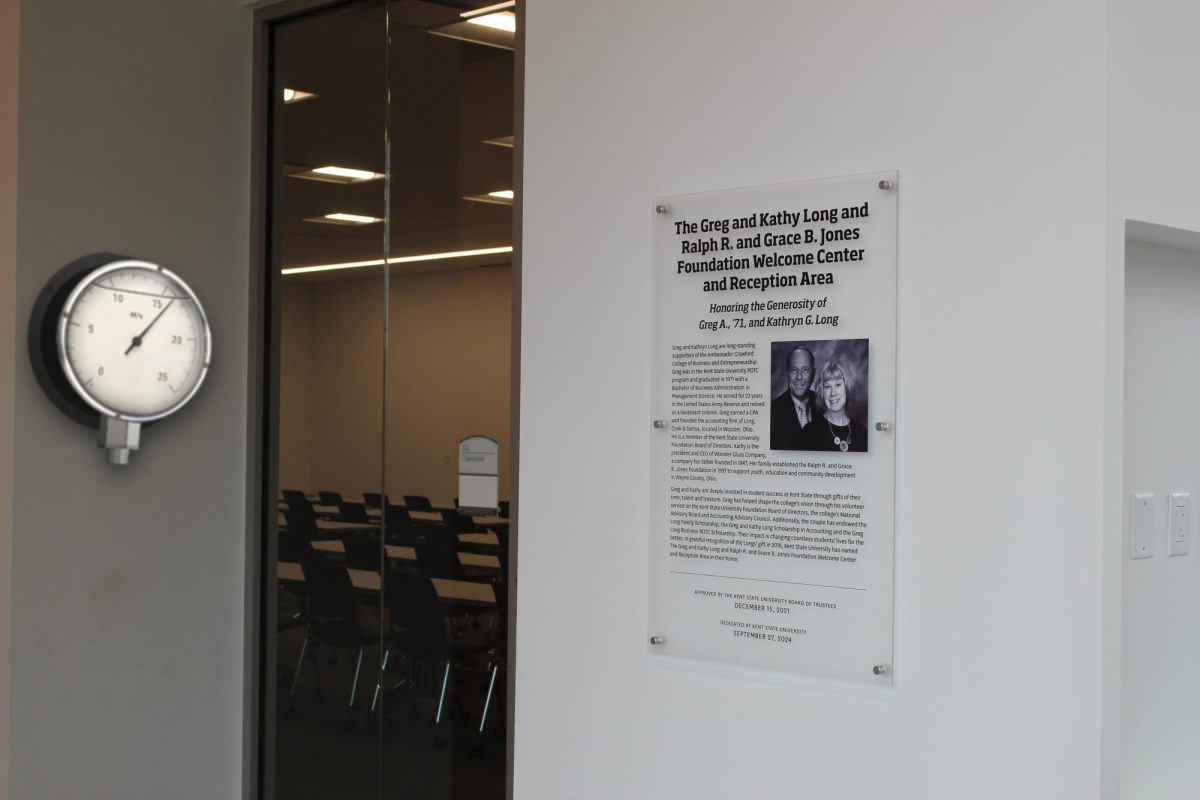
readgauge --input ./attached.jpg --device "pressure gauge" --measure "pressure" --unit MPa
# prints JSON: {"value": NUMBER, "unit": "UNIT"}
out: {"value": 16, "unit": "MPa"}
